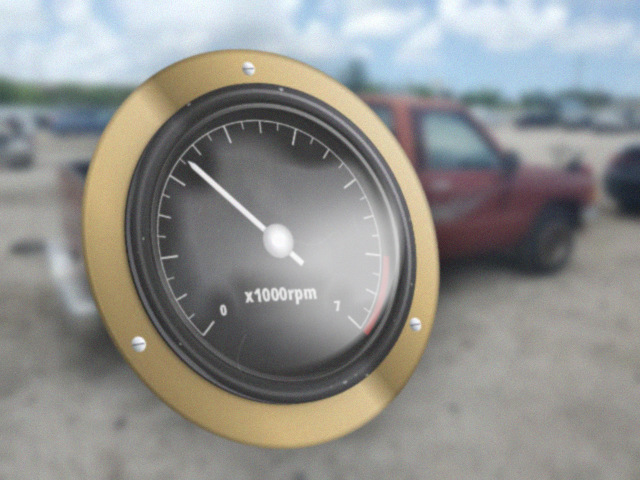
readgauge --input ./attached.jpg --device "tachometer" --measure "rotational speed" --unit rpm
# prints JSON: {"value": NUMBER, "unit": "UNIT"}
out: {"value": 2250, "unit": "rpm"}
